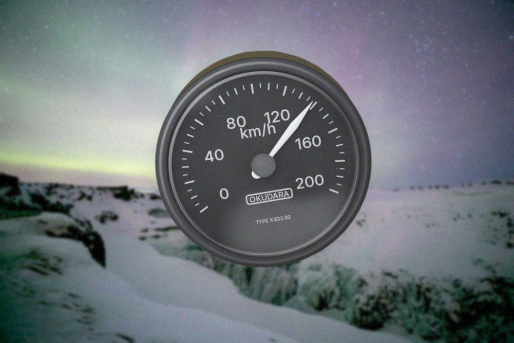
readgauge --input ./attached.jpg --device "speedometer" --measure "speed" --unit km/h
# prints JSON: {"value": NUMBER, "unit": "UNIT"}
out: {"value": 137.5, "unit": "km/h"}
